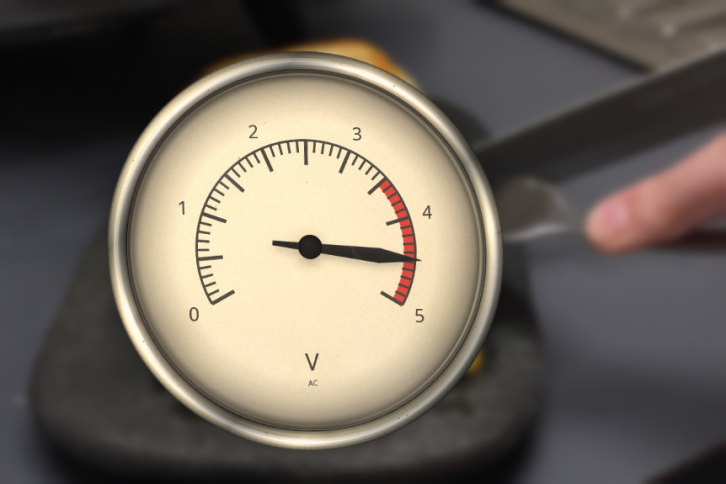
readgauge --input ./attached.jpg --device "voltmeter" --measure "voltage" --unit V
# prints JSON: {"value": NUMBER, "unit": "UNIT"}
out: {"value": 4.5, "unit": "V"}
